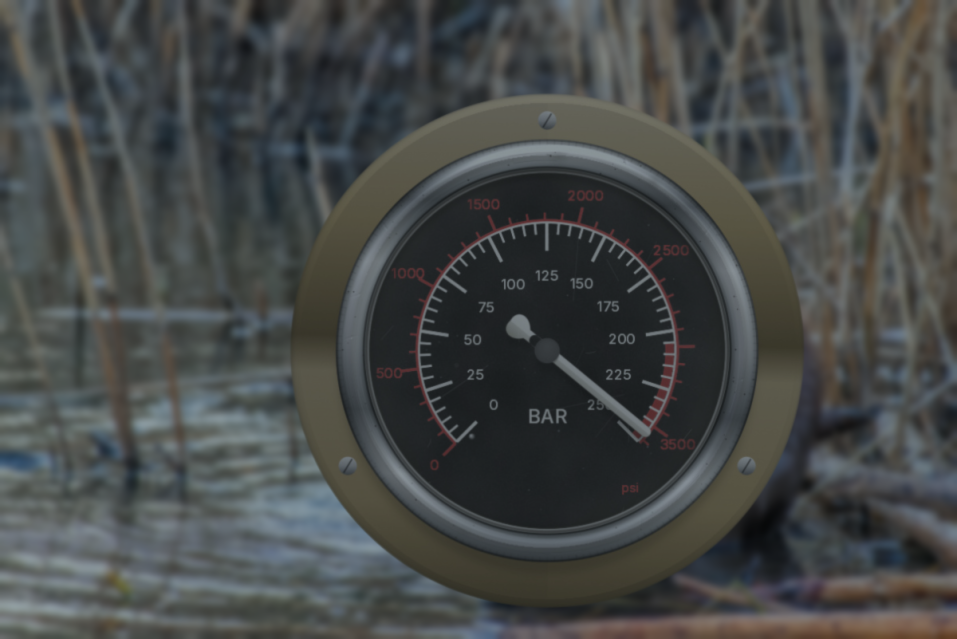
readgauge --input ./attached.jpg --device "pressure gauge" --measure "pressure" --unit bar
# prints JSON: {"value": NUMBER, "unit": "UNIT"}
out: {"value": 245, "unit": "bar"}
